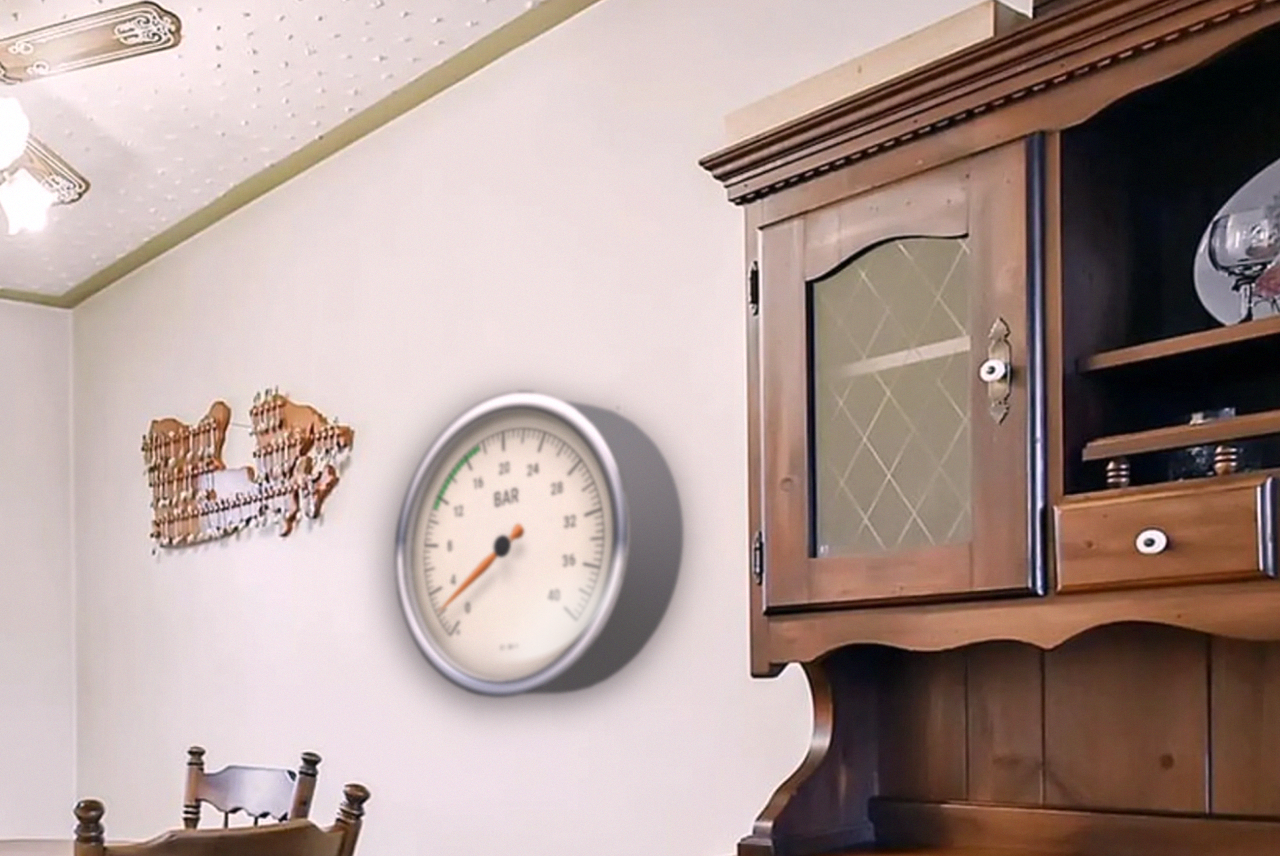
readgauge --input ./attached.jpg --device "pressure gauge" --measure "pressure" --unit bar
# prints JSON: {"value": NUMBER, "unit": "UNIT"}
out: {"value": 2, "unit": "bar"}
